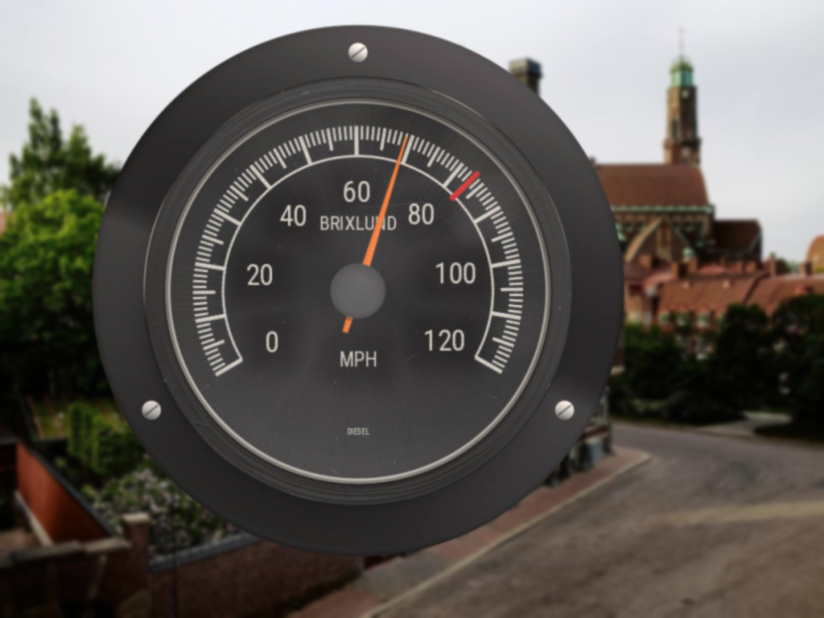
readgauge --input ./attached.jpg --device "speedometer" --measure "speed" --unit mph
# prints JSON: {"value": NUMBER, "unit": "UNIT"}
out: {"value": 69, "unit": "mph"}
